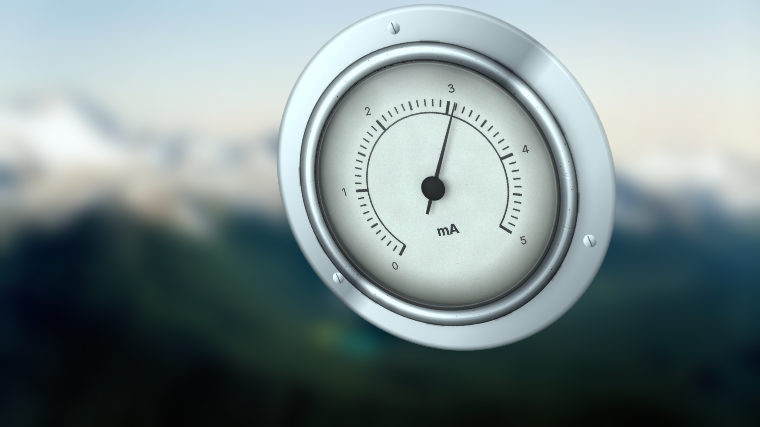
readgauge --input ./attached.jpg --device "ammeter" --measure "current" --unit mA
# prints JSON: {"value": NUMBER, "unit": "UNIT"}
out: {"value": 3.1, "unit": "mA"}
